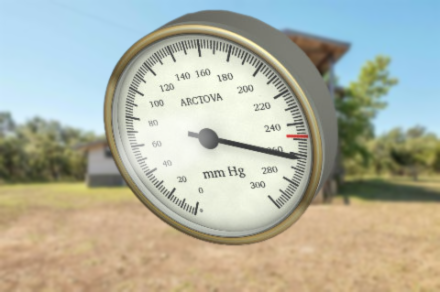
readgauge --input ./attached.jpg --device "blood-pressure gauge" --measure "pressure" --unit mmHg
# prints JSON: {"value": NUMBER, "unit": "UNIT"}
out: {"value": 260, "unit": "mmHg"}
